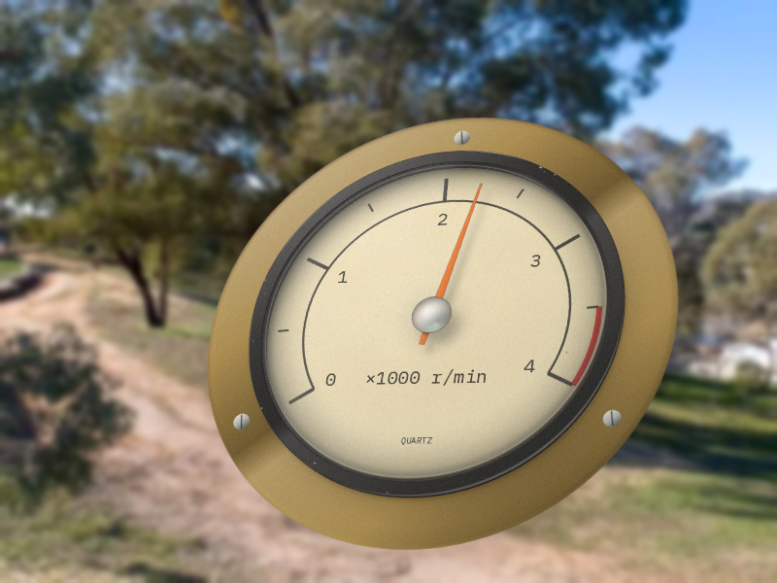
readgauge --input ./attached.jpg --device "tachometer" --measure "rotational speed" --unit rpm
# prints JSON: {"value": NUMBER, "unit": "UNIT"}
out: {"value": 2250, "unit": "rpm"}
